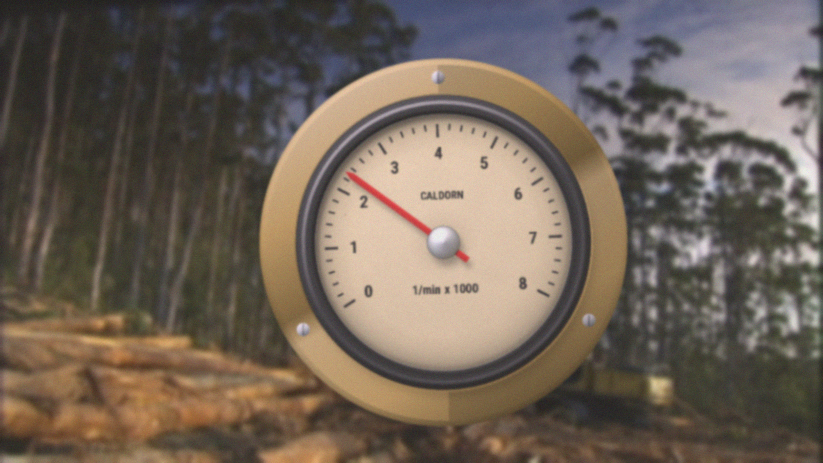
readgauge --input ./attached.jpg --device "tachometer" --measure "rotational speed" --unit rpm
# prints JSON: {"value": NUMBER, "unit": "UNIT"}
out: {"value": 2300, "unit": "rpm"}
